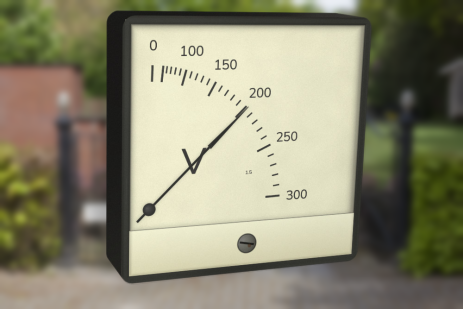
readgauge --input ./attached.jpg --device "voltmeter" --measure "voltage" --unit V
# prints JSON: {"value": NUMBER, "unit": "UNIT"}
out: {"value": 200, "unit": "V"}
